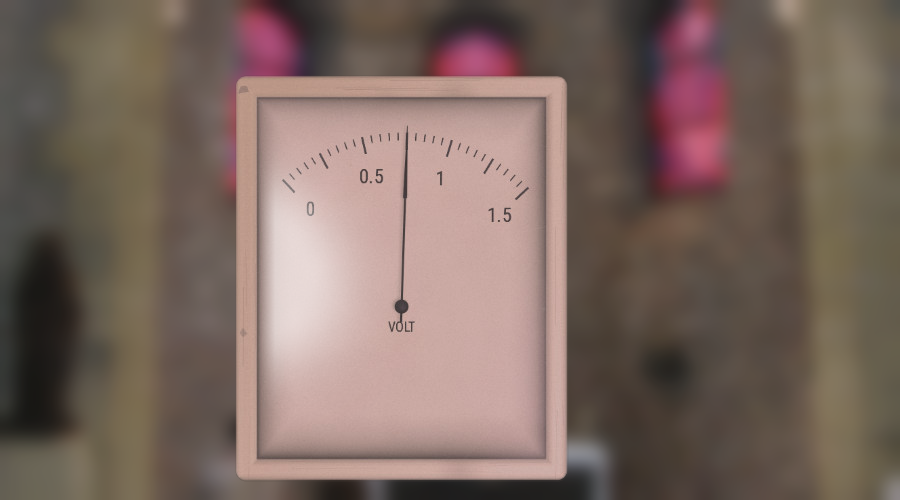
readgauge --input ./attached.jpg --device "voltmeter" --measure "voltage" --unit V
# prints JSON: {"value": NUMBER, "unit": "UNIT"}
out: {"value": 0.75, "unit": "V"}
